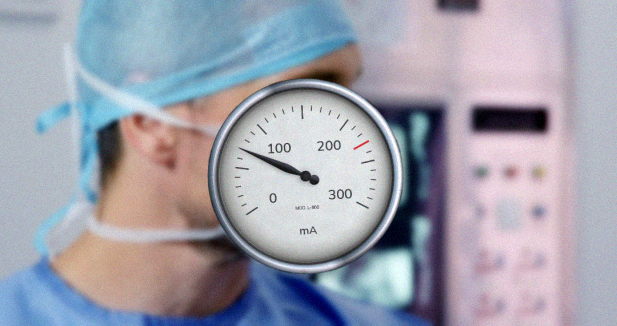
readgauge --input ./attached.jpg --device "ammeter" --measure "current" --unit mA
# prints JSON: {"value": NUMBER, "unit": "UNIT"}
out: {"value": 70, "unit": "mA"}
